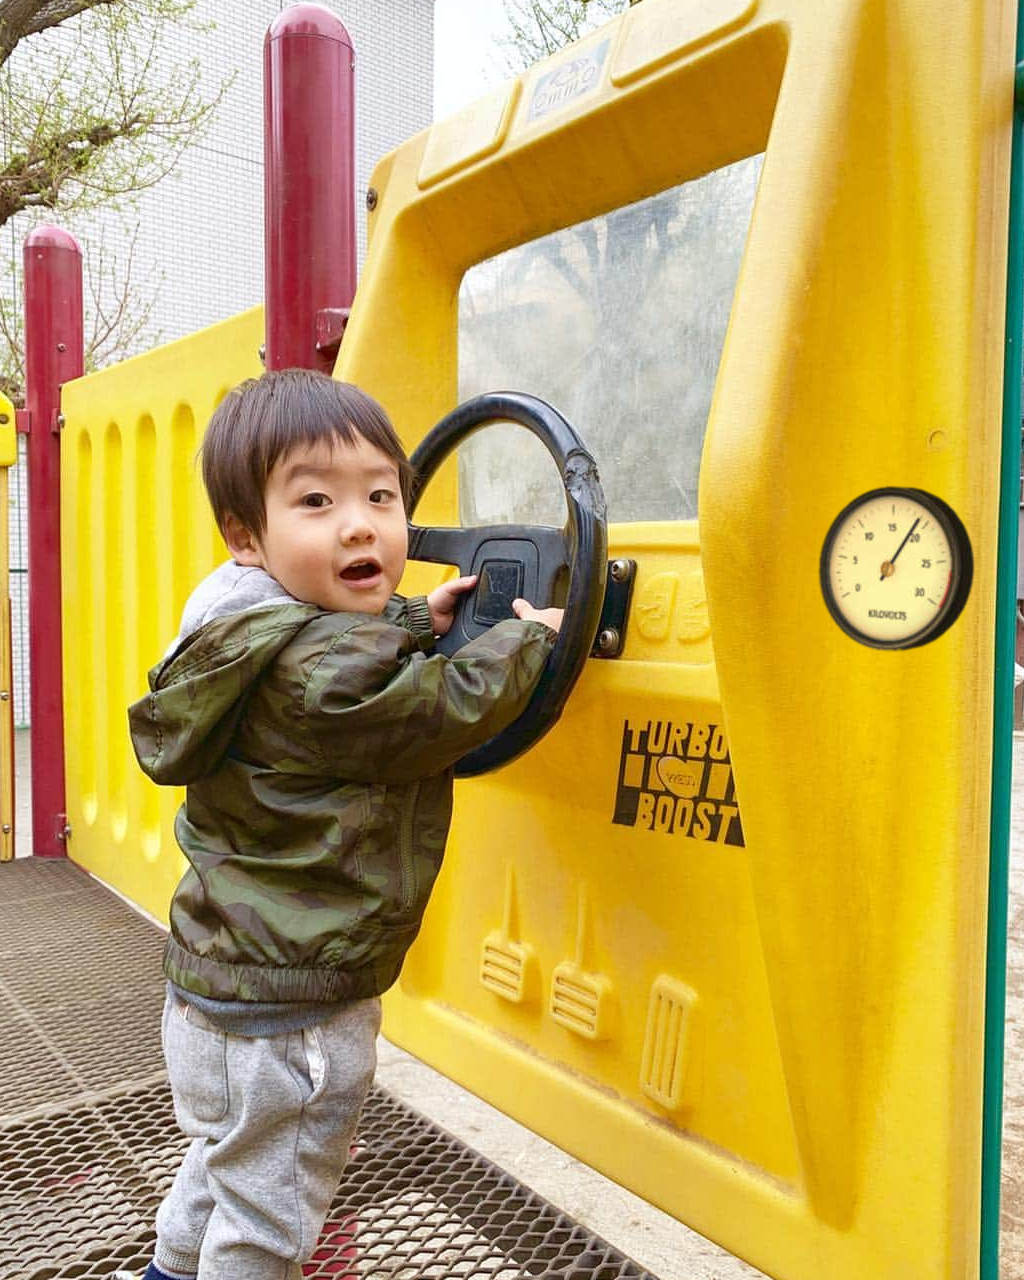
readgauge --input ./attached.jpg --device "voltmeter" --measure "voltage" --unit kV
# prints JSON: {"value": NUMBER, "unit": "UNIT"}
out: {"value": 19, "unit": "kV"}
